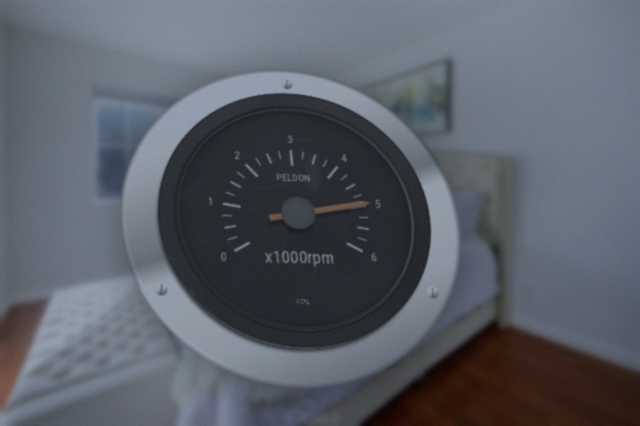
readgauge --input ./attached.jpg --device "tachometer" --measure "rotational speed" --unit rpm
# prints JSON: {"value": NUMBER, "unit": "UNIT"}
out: {"value": 5000, "unit": "rpm"}
